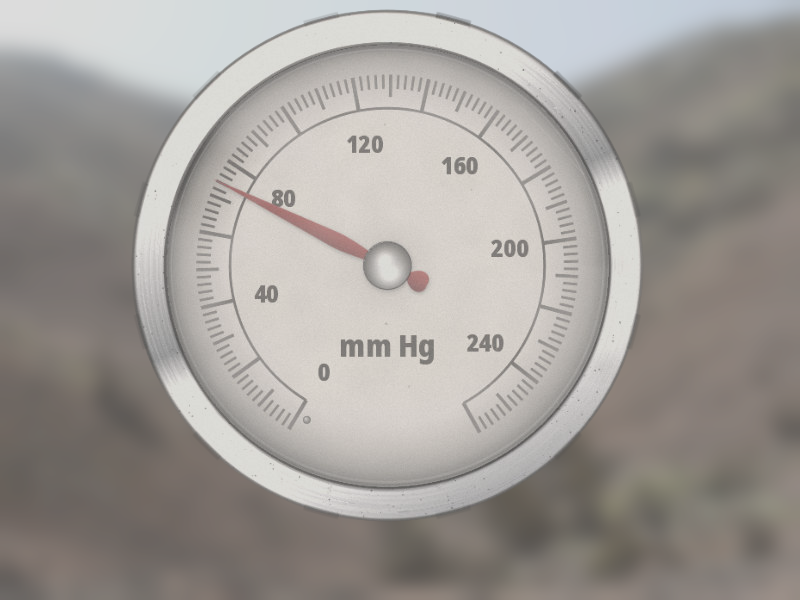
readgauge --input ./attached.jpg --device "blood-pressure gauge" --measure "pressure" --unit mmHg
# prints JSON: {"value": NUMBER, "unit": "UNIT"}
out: {"value": 74, "unit": "mmHg"}
